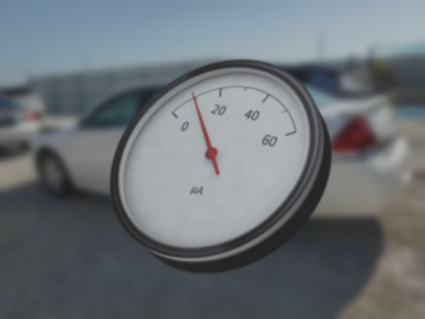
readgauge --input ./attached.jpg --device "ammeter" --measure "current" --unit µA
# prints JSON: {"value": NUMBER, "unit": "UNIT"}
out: {"value": 10, "unit": "µA"}
